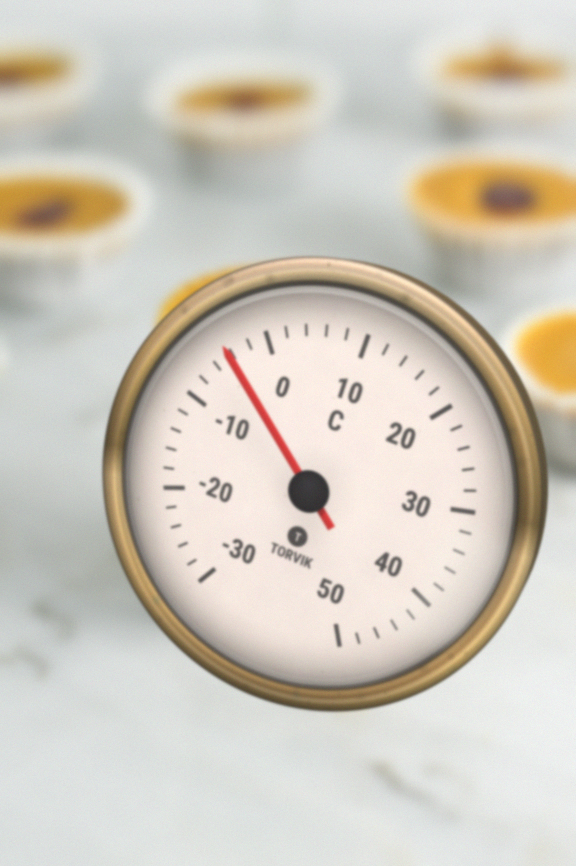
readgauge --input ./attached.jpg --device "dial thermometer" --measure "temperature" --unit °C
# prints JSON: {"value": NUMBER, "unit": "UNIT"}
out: {"value": -4, "unit": "°C"}
